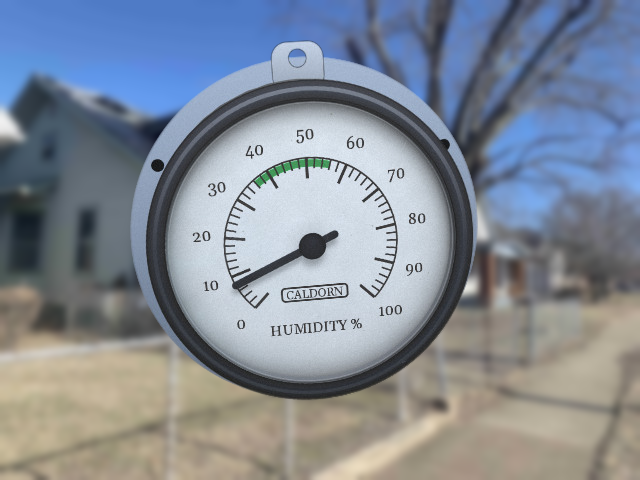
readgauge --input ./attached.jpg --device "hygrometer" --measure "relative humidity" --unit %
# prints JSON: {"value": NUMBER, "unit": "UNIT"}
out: {"value": 8, "unit": "%"}
